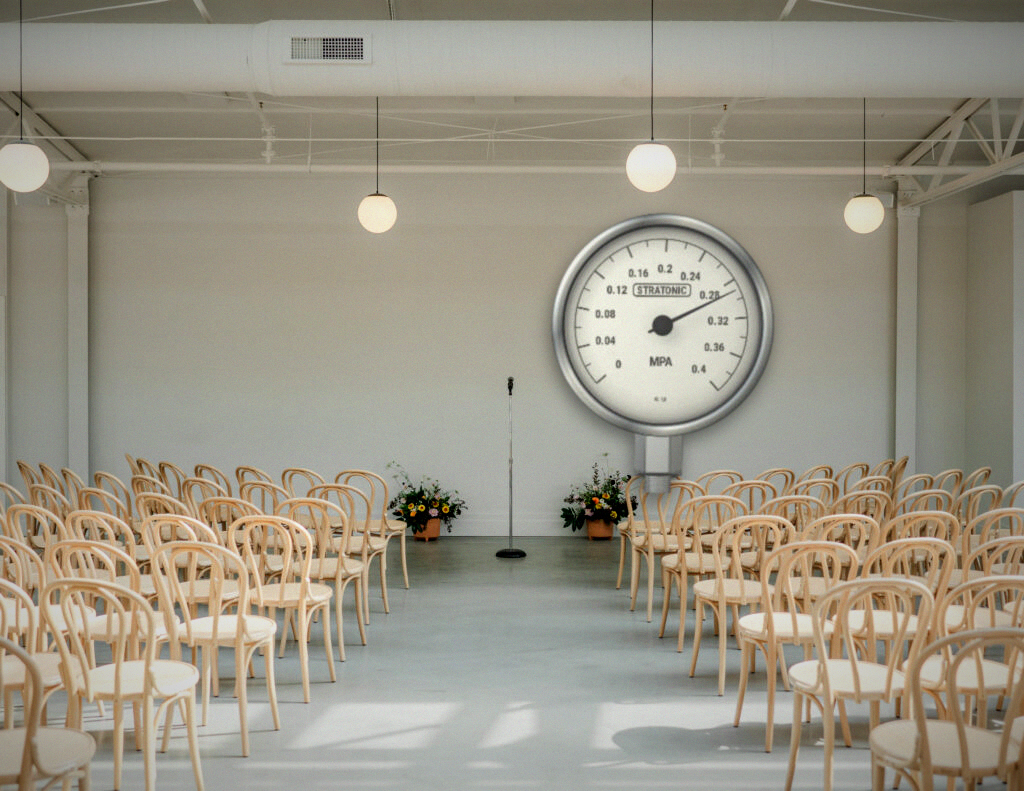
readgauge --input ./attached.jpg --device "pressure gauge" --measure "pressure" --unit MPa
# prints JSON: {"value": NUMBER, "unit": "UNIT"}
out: {"value": 0.29, "unit": "MPa"}
